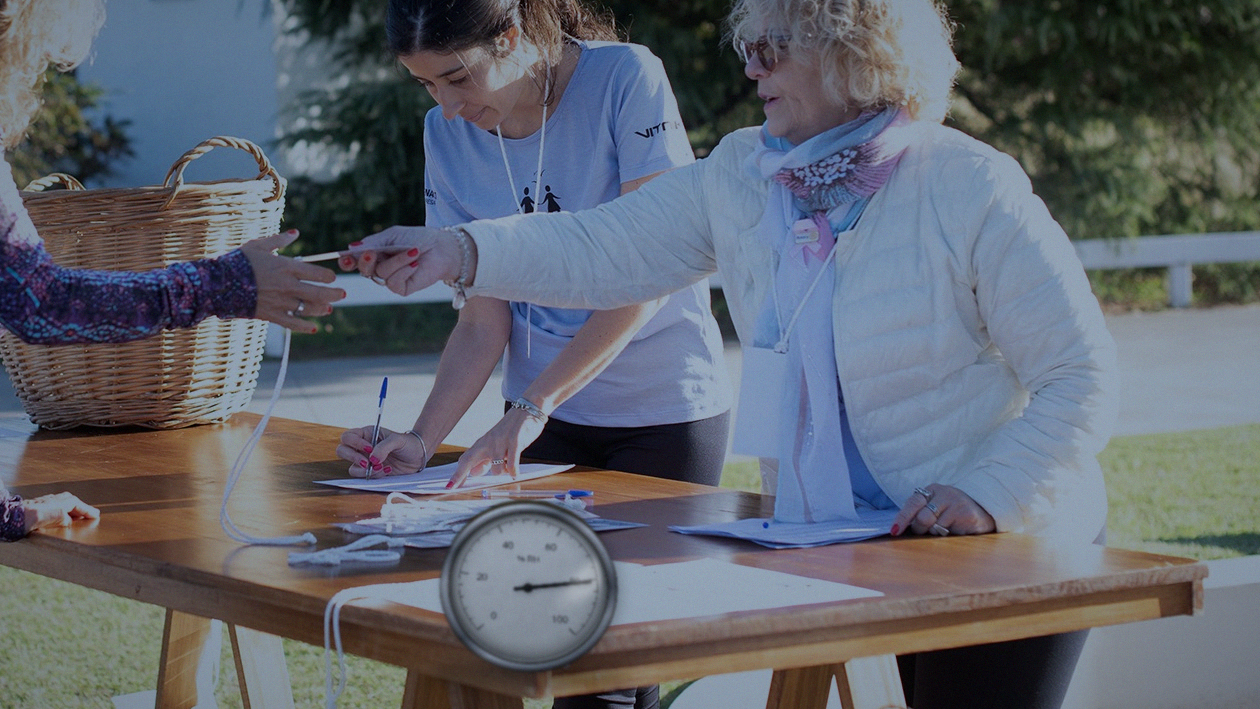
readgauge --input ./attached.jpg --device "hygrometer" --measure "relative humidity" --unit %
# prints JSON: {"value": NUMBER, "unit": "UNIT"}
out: {"value": 80, "unit": "%"}
